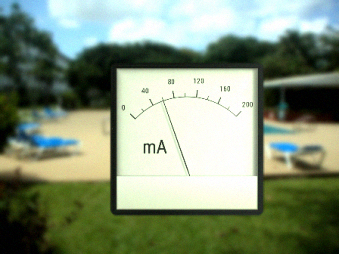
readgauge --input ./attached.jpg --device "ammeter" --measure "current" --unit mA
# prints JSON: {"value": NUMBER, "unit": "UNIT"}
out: {"value": 60, "unit": "mA"}
